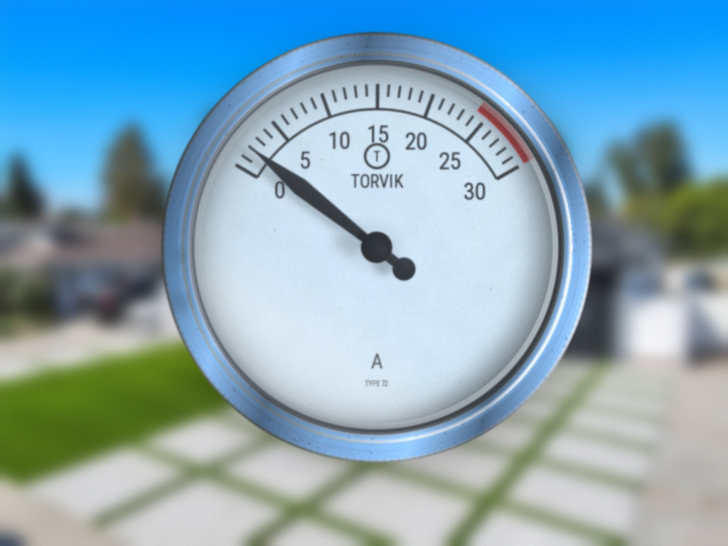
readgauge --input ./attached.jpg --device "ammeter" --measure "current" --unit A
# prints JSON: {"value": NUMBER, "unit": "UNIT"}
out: {"value": 2, "unit": "A"}
